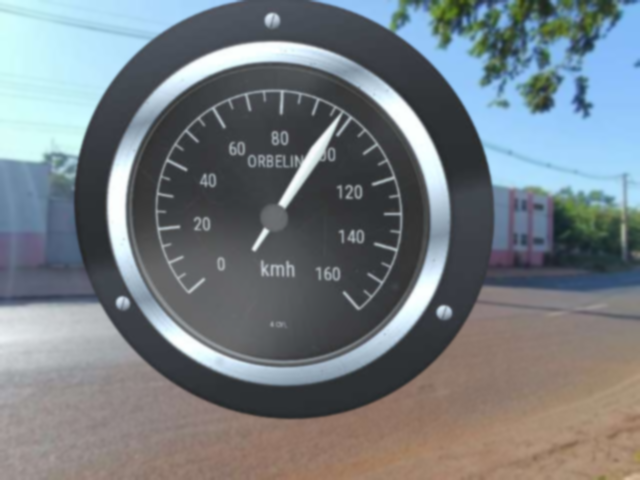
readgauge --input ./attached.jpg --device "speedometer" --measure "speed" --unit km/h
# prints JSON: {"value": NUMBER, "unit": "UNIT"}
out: {"value": 97.5, "unit": "km/h"}
